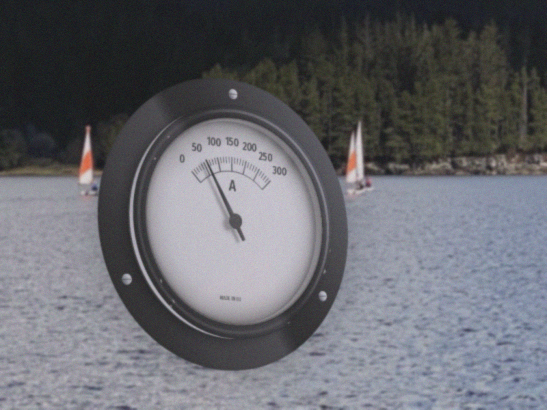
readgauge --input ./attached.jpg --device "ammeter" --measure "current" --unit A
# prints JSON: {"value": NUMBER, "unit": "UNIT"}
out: {"value": 50, "unit": "A"}
